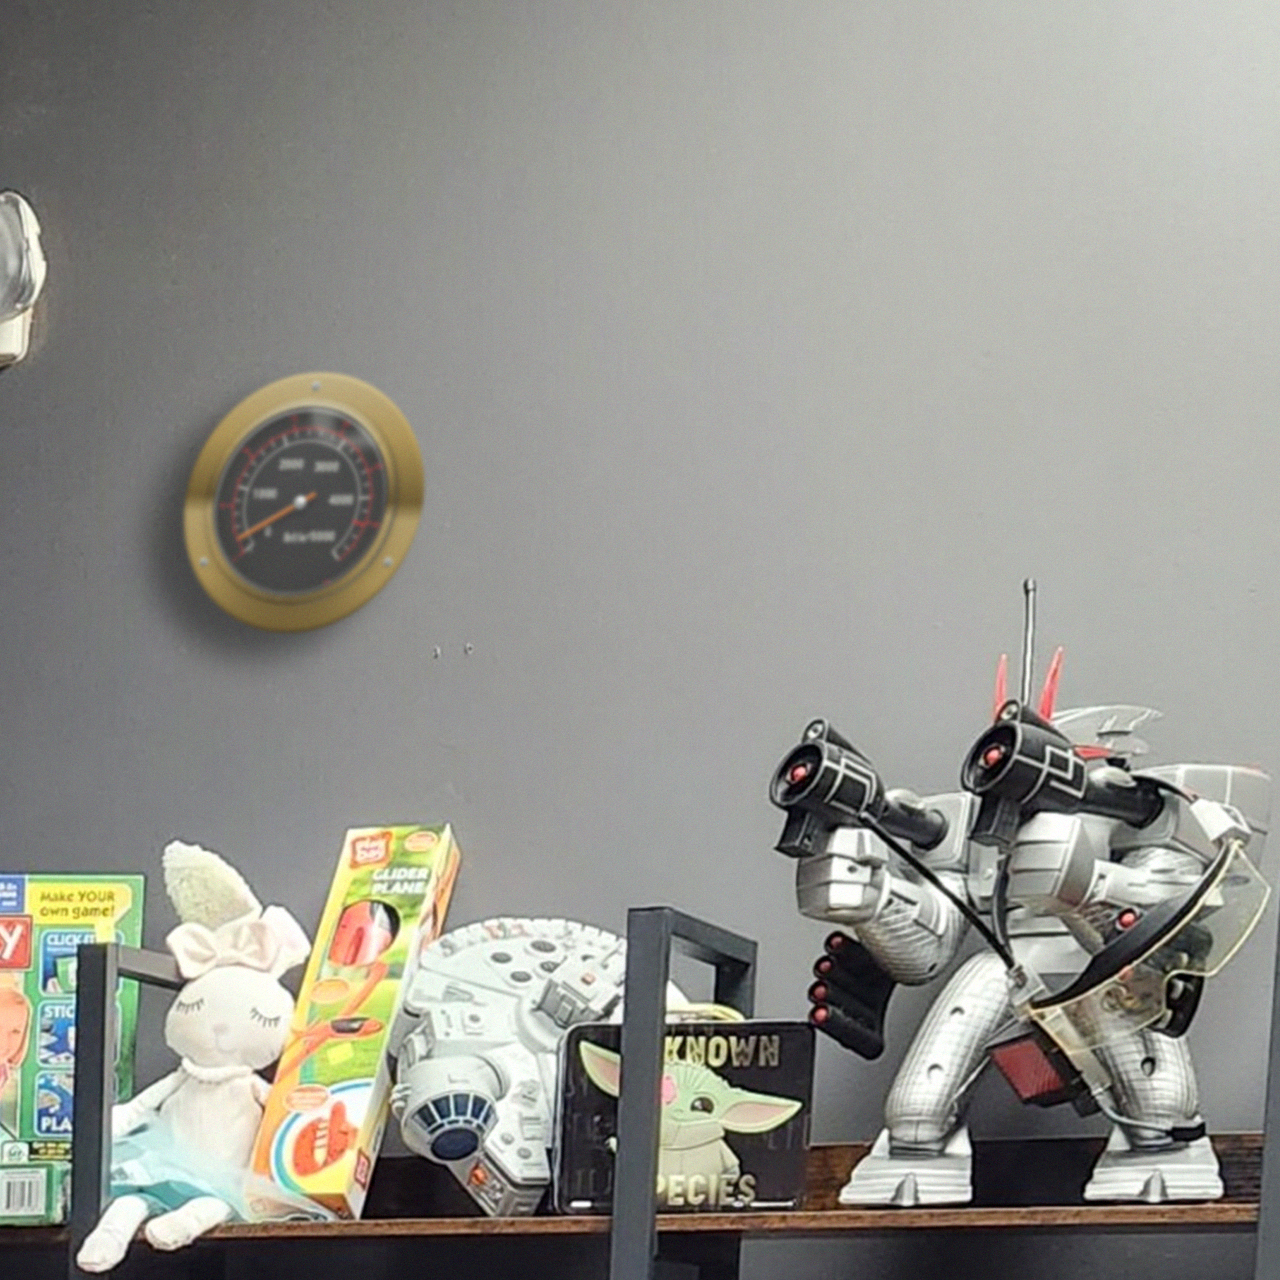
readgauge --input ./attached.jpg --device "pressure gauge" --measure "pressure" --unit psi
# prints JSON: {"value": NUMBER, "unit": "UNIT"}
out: {"value": 200, "unit": "psi"}
